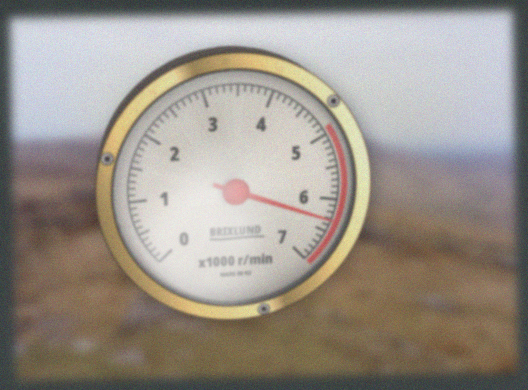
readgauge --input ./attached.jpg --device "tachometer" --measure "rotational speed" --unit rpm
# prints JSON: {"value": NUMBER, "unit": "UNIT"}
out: {"value": 6300, "unit": "rpm"}
